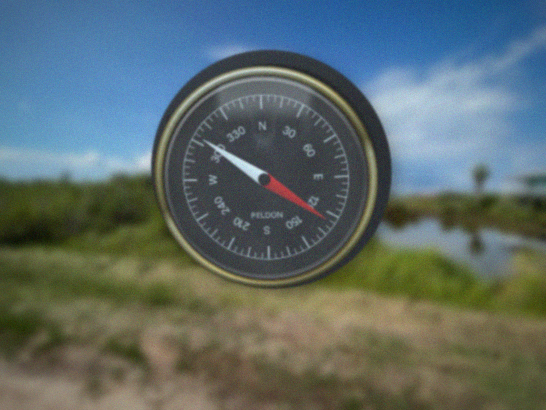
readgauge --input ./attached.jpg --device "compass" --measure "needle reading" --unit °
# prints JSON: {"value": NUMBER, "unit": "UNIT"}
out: {"value": 125, "unit": "°"}
